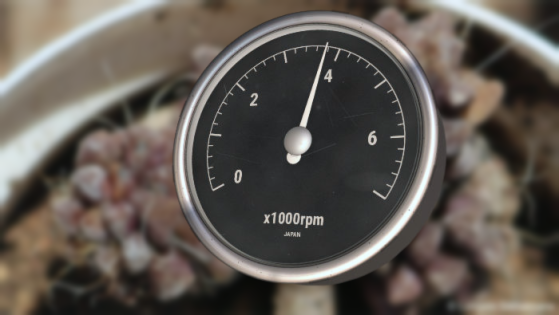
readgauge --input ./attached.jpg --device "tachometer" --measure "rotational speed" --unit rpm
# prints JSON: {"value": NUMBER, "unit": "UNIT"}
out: {"value": 3800, "unit": "rpm"}
